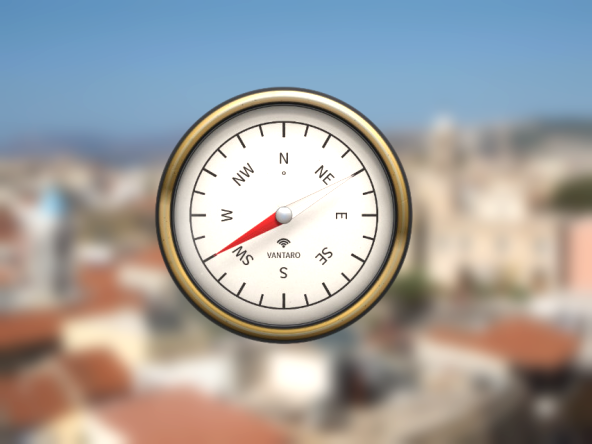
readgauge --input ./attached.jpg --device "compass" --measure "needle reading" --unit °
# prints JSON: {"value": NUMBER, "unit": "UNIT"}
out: {"value": 240, "unit": "°"}
